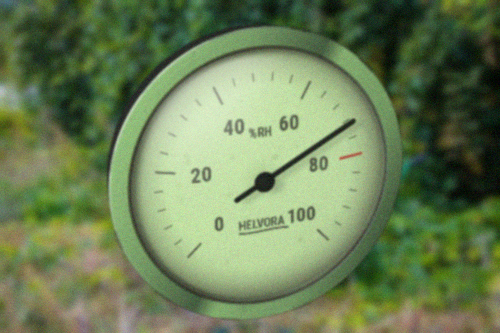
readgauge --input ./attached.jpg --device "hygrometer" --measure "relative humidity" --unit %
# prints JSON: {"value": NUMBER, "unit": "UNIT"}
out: {"value": 72, "unit": "%"}
